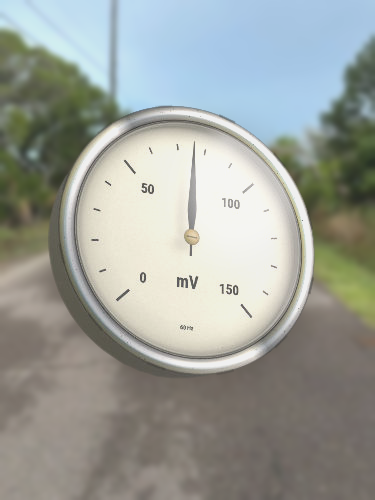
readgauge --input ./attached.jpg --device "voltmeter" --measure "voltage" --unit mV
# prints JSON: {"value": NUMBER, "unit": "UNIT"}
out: {"value": 75, "unit": "mV"}
